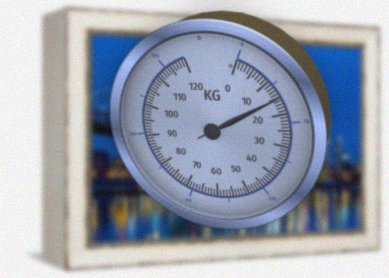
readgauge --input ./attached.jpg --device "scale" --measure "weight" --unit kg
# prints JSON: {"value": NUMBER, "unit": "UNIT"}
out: {"value": 15, "unit": "kg"}
